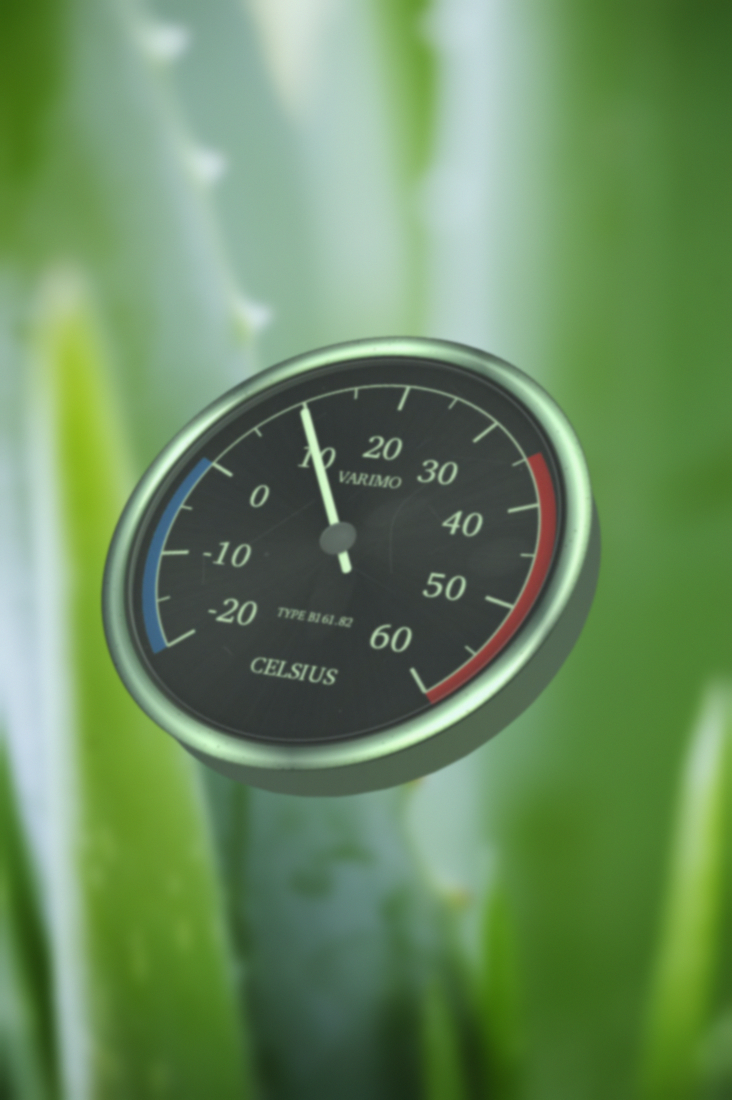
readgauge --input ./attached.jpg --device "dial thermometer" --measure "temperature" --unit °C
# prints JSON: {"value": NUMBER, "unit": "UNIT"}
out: {"value": 10, "unit": "°C"}
